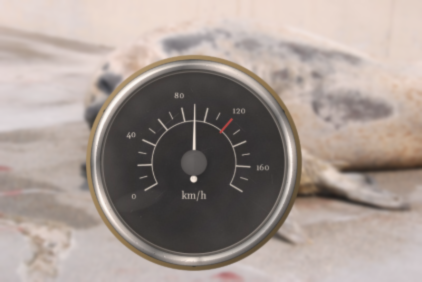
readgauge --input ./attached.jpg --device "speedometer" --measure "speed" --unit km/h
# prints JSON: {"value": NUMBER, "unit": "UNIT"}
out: {"value": 90, "unit": "km/h"}
